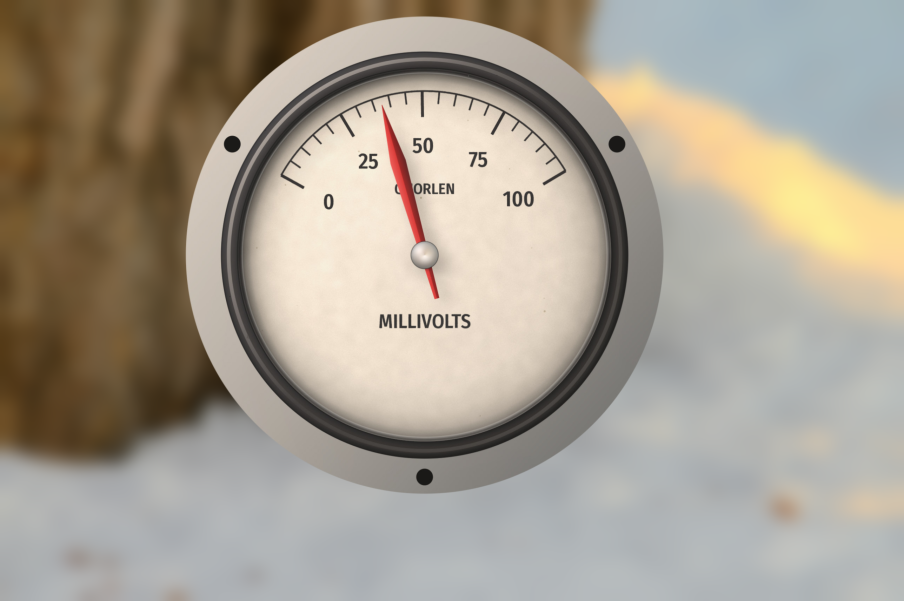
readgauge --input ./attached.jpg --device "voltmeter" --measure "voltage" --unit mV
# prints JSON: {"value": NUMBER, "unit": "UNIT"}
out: {"value": 37.5, "unit": "mV"}
